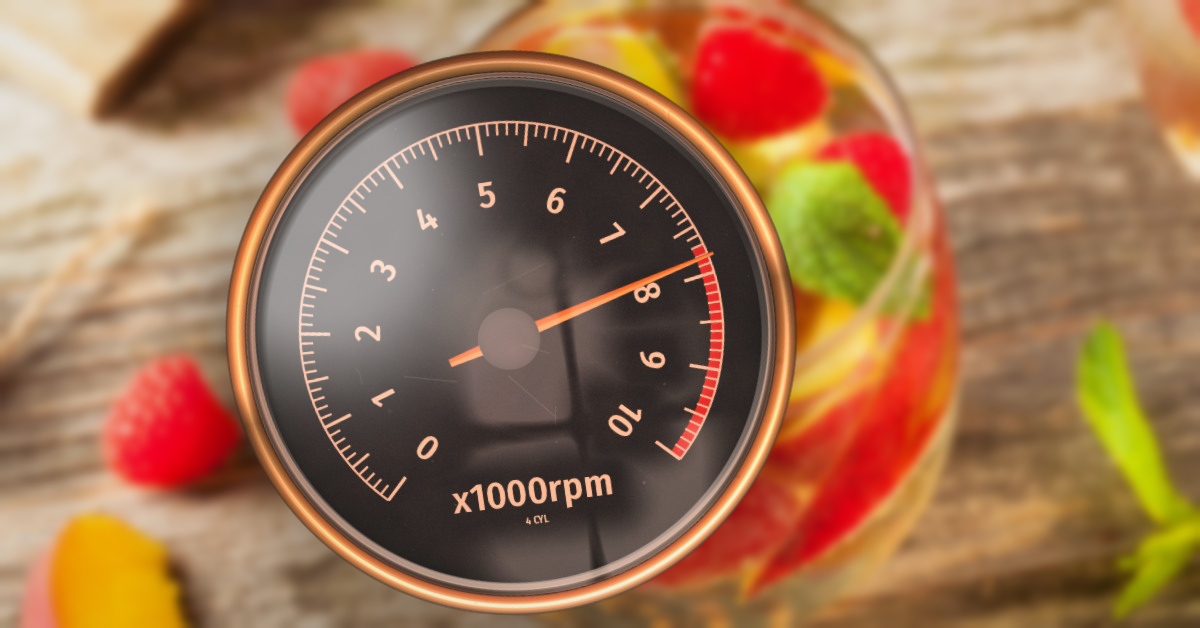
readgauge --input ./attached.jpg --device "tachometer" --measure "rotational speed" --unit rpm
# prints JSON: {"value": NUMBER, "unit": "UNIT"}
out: {"value": 7800, "unit": "rpm"}
